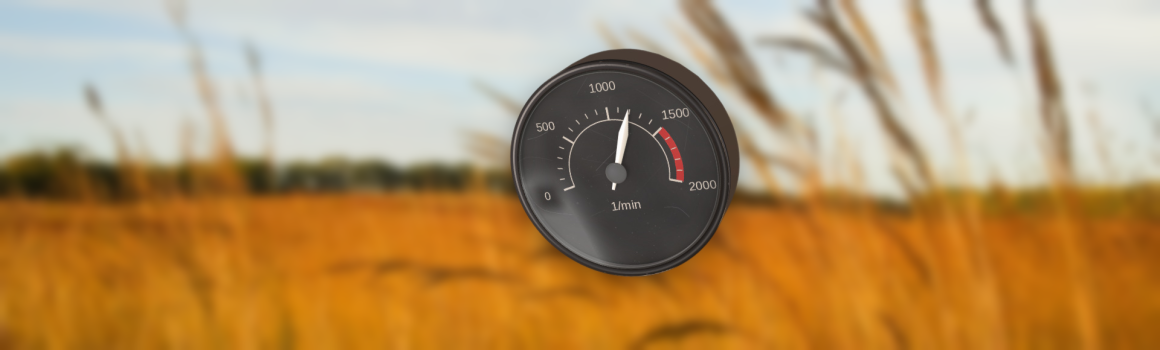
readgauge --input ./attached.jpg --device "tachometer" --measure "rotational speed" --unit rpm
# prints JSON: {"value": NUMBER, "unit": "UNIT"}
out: {"value": 1200, "unit": "rpm"}
